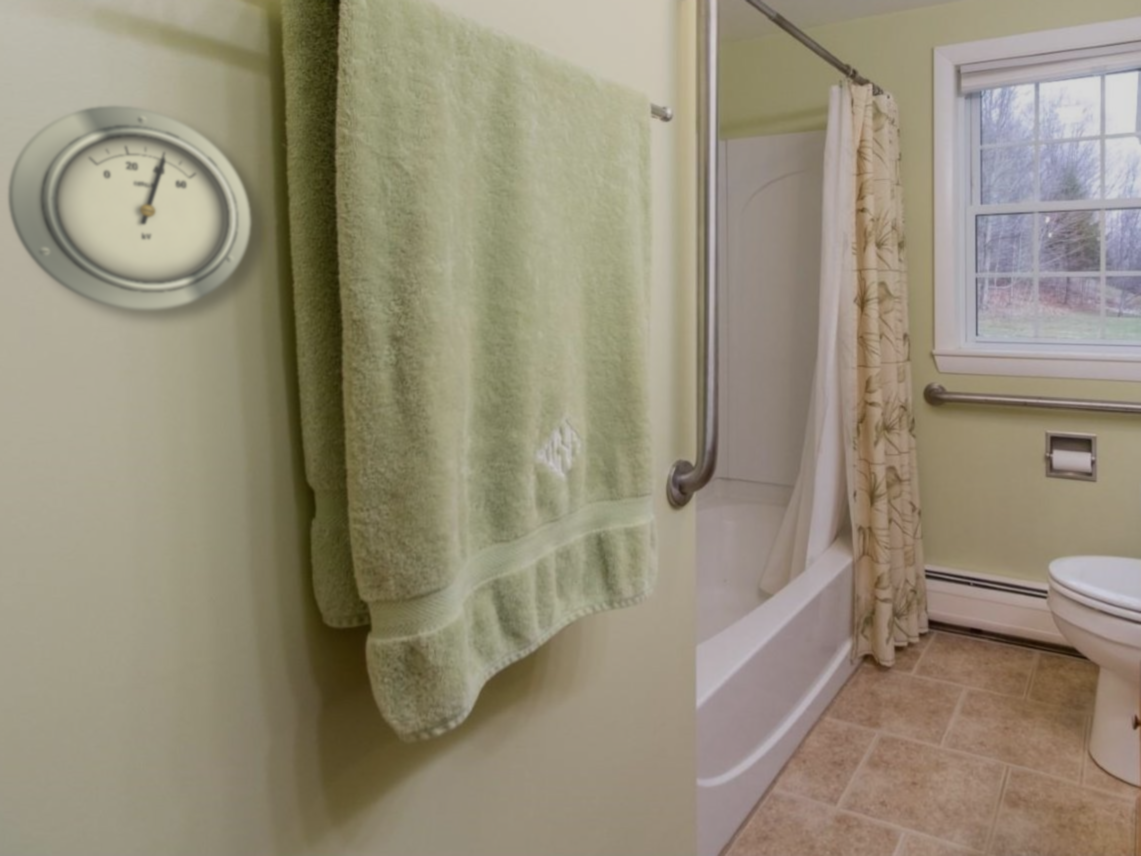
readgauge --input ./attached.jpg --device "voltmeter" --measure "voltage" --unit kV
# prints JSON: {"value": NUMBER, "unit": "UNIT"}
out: {"value": 40, "unit": "kV"}
